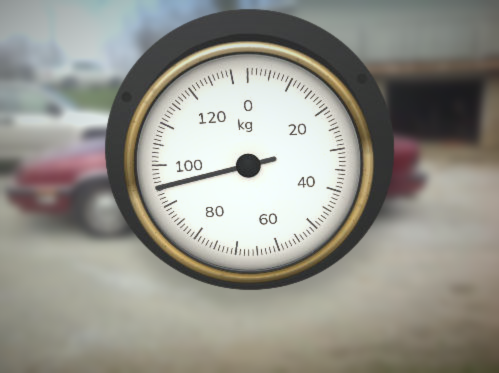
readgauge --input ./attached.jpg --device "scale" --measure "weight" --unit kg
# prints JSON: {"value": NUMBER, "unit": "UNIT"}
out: {"value": 95, "unit": "kg"}
